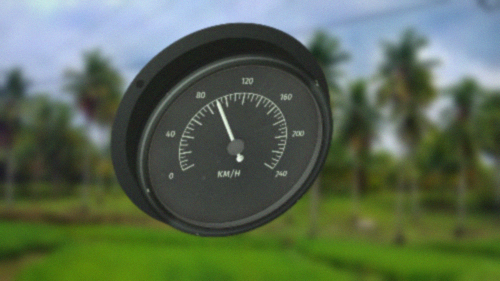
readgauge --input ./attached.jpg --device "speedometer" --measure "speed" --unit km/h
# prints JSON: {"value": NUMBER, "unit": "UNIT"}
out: {"value": 90, "unit": "km/h"}
